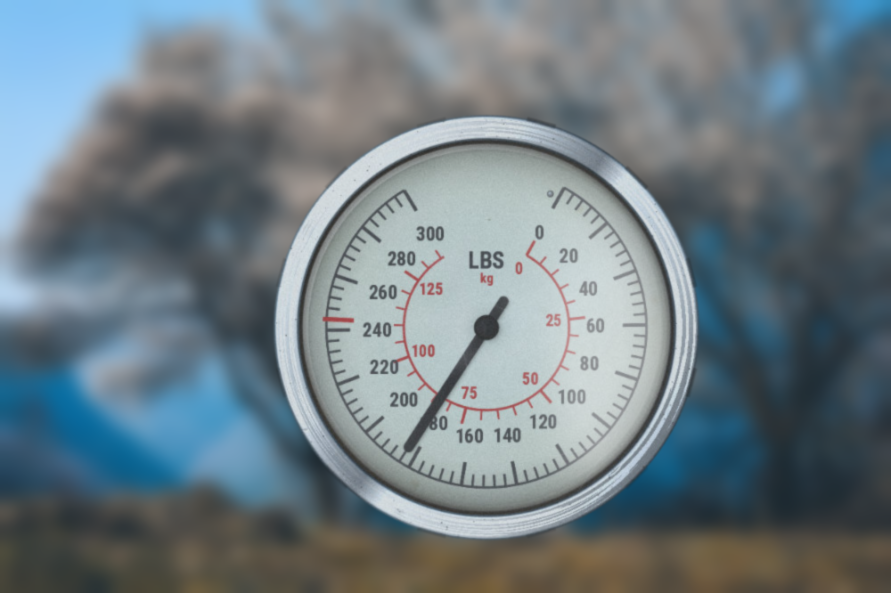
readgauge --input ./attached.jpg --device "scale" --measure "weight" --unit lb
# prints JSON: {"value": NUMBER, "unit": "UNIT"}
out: {"value": 184, "unit": "lb"}
